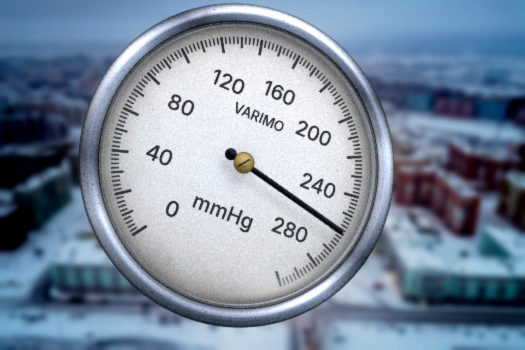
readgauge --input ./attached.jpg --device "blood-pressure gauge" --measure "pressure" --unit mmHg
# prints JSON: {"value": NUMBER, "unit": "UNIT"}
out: {"value": 260, "unit": "mmHg"}
